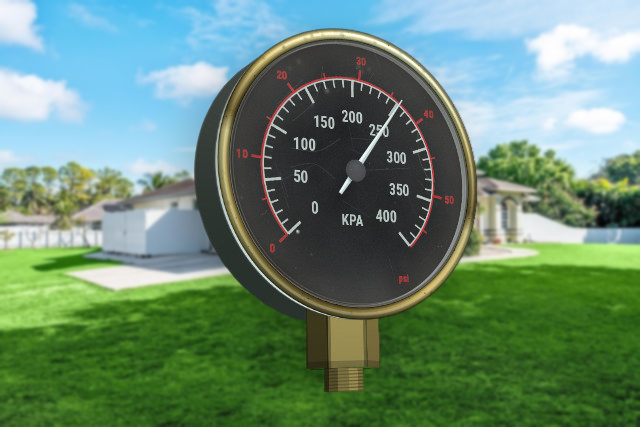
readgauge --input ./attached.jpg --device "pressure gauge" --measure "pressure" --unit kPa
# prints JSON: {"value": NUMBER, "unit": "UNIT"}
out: {"value": 250, "unit": "kPa"}
